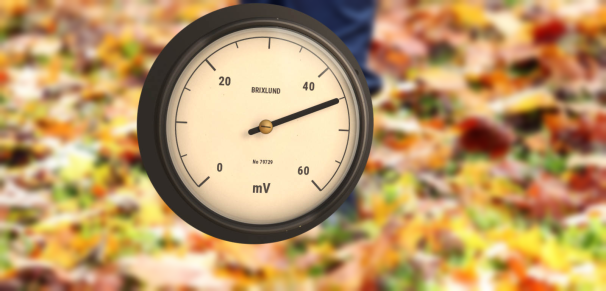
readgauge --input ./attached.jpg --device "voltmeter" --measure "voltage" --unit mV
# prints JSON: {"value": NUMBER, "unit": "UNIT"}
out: {"value": 45, "unit": "mV"}
